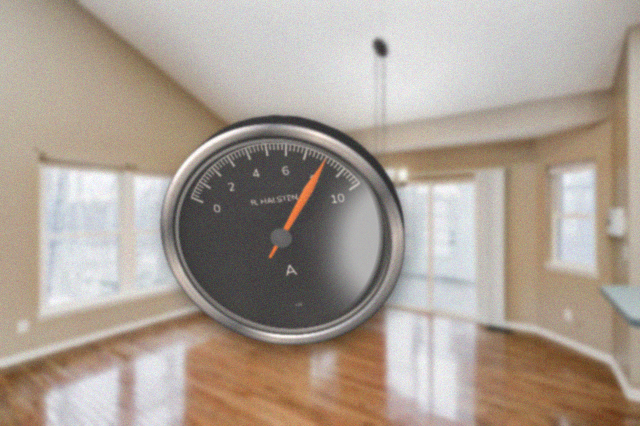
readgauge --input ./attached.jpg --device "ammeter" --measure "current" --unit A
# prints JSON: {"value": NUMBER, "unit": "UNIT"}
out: {"value": 8, "unit": "A"}
